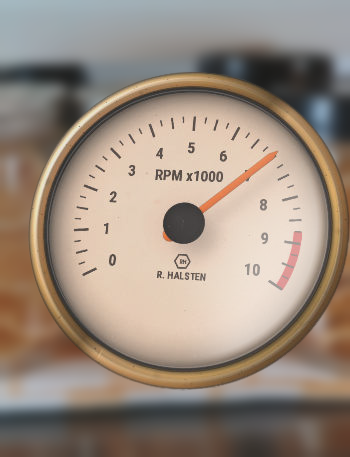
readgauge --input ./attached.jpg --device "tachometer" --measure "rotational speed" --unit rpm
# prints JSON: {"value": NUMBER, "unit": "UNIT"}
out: {"value": 7000, "unit": "rpm"}
